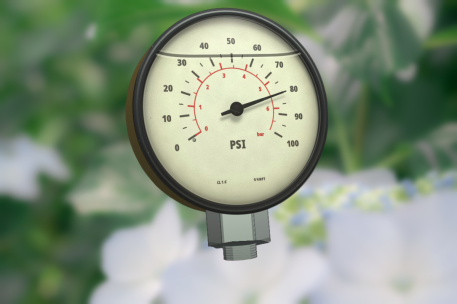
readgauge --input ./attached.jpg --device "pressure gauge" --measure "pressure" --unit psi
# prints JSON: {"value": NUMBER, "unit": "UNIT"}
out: {"value": 80, "unit": "psi"}
